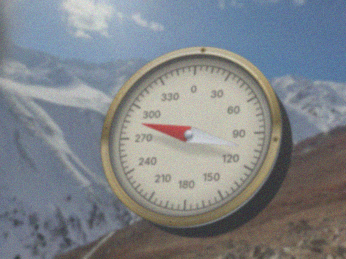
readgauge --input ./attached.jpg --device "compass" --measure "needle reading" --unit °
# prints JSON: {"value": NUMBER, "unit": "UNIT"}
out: {"value": 285, "unit": "°"}
